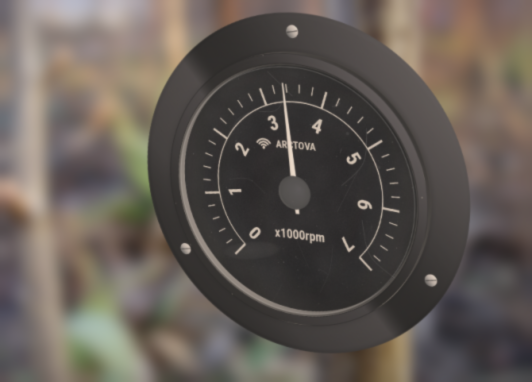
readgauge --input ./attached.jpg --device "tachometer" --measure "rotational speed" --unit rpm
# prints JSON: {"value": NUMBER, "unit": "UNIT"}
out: {"value": 3400, "unit": "rpm"}
